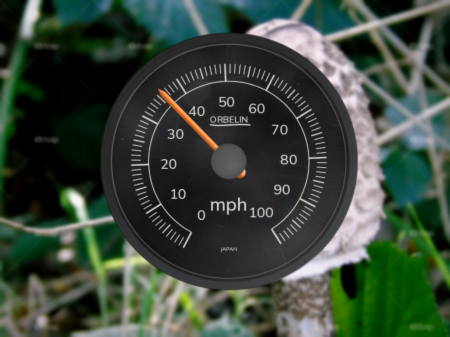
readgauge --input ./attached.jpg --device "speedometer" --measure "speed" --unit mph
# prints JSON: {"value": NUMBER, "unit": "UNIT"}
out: {"value": 36, "unit": "mph"}
